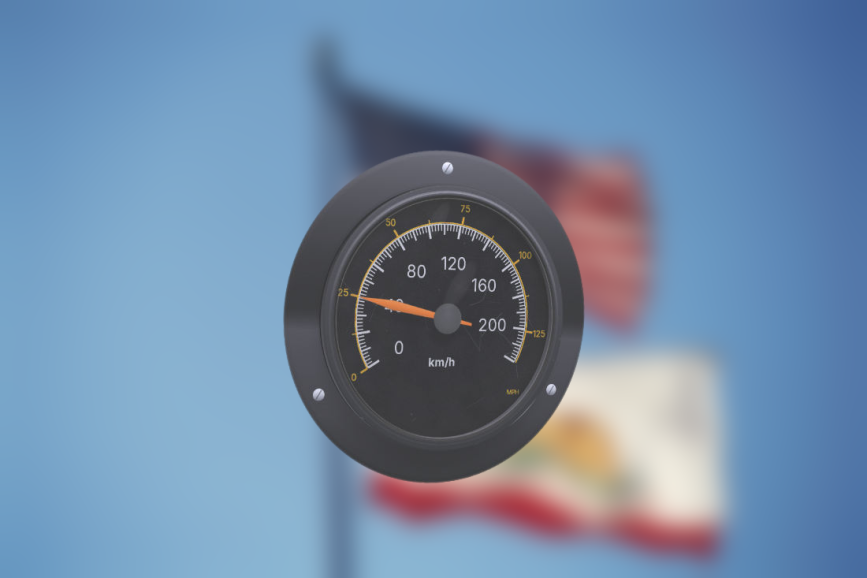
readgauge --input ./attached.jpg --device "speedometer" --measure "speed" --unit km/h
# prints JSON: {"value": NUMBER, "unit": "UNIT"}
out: {"value": 40, "unit": "km/h"}
